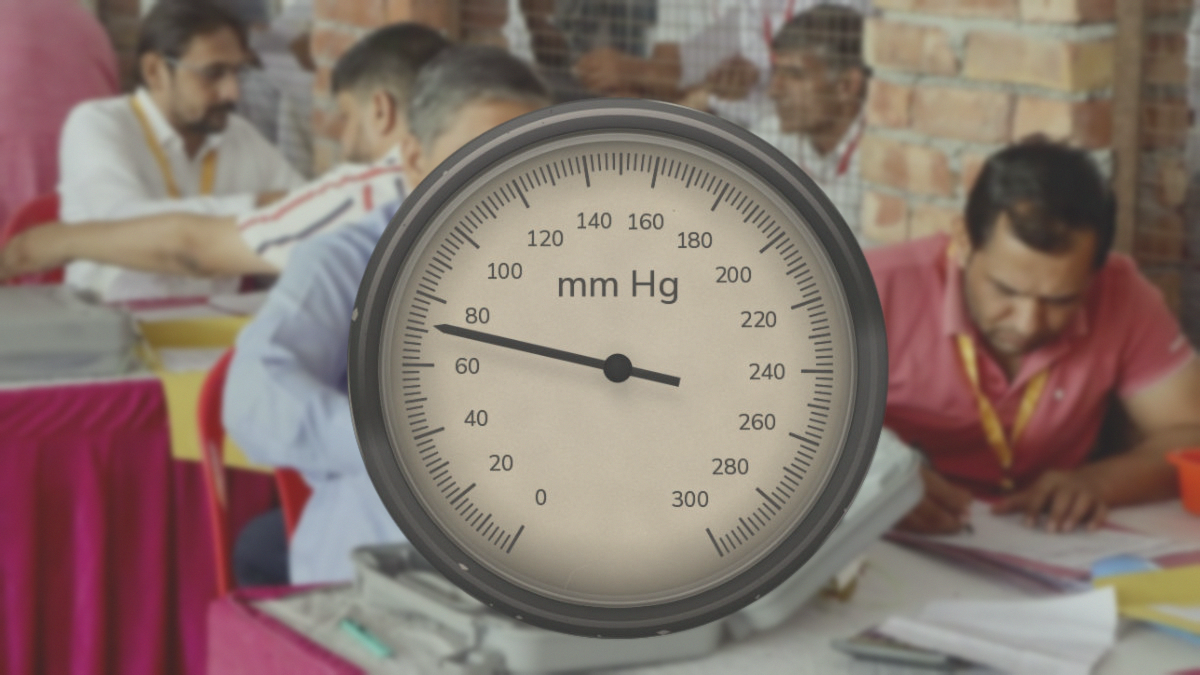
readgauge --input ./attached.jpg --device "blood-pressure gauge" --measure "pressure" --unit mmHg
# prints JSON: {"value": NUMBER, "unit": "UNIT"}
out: {"value": 72, "unit": "mmHg"}
